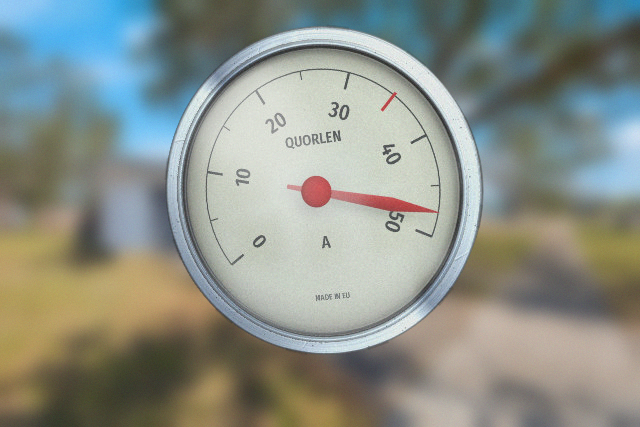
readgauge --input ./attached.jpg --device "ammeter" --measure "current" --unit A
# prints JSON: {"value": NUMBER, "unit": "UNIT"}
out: {"value": 47.5, "unit": "A"}
